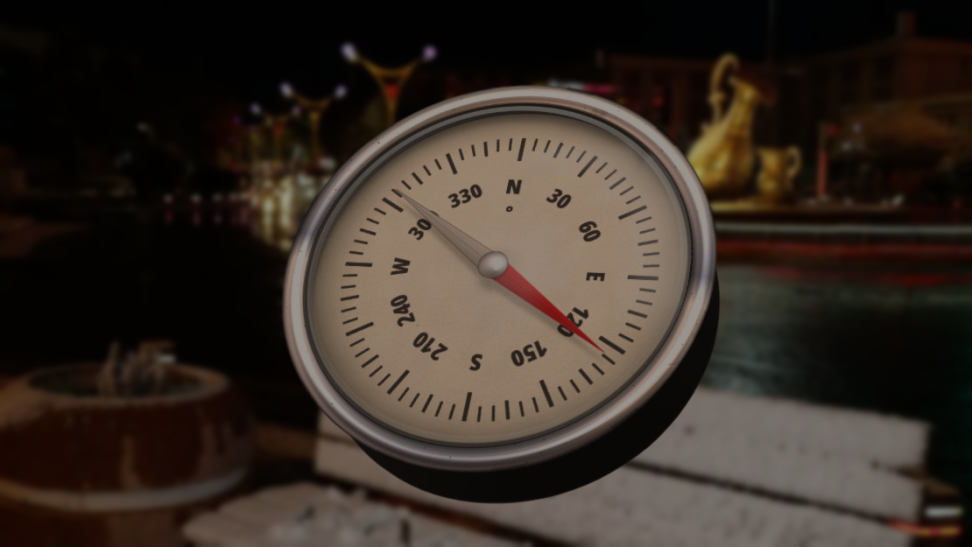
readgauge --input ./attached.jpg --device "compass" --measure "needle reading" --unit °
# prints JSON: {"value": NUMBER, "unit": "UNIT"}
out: {"value": 125, "unit": "°"}
